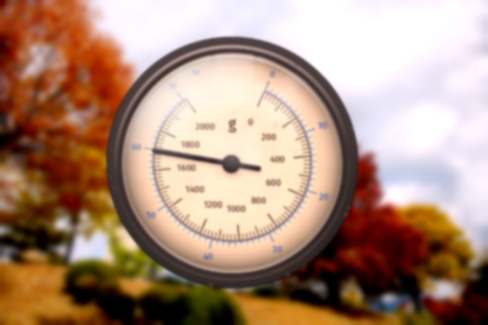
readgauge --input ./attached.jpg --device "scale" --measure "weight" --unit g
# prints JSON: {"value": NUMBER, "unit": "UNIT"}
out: {"value": 1700, "unit": "g"}
